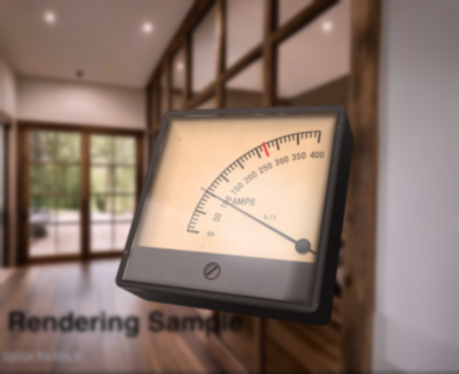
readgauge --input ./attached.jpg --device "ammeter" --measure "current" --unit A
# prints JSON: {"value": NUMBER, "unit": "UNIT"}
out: {"value": 100, "unit": "A"}
